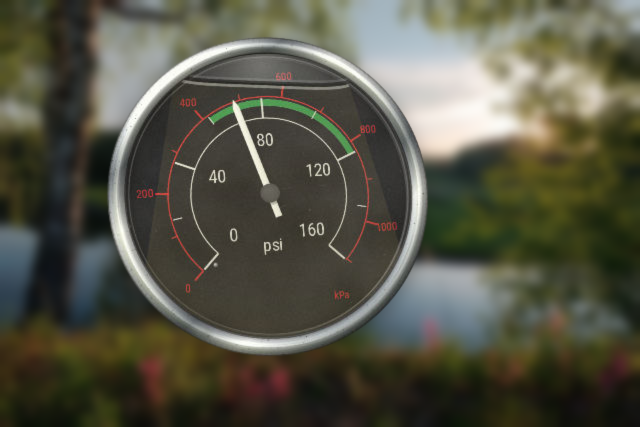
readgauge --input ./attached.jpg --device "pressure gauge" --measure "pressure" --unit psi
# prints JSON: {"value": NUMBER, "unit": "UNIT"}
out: {"value": 70, "unit": "psi"}
